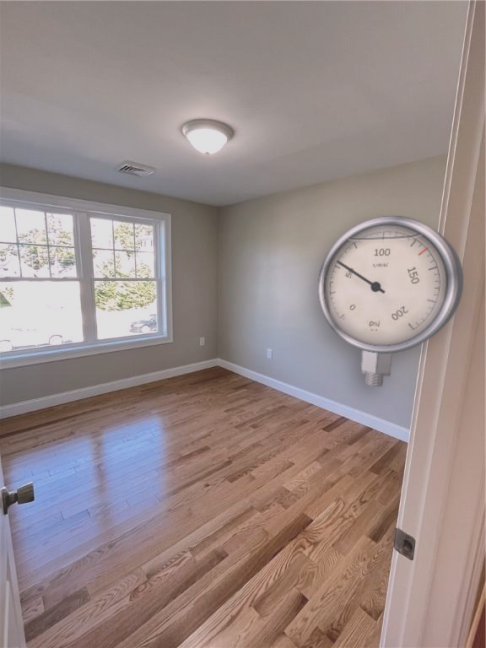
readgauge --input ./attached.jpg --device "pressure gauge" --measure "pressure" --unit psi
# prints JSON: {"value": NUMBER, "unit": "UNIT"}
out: {"value": 55, "unit": "psi"}
